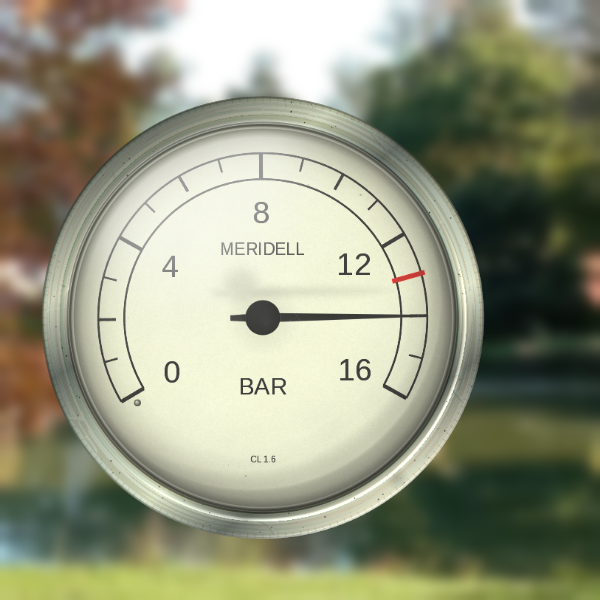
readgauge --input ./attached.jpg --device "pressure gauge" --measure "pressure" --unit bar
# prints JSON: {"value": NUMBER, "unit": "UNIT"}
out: {"value": 14, "unit": "bar"}
